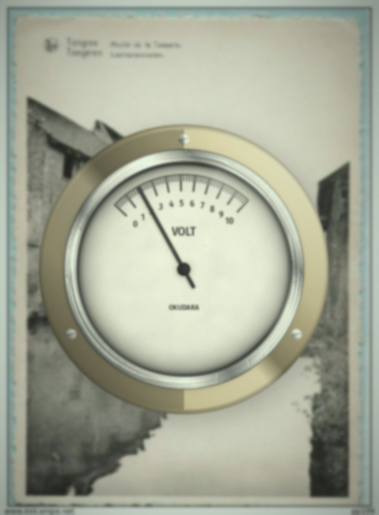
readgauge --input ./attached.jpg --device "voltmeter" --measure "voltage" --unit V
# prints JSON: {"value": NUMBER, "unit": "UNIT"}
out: {"value": 2, "unit": "V"}
